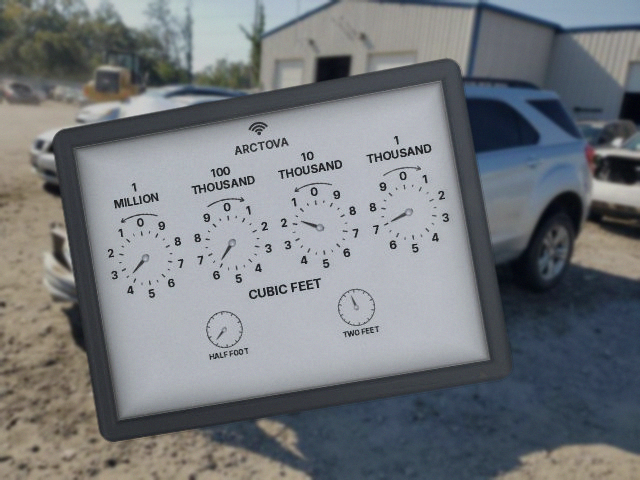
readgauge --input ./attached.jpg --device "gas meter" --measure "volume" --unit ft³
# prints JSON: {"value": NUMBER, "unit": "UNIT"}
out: {"value": 361700, "unit": "ft³"}
